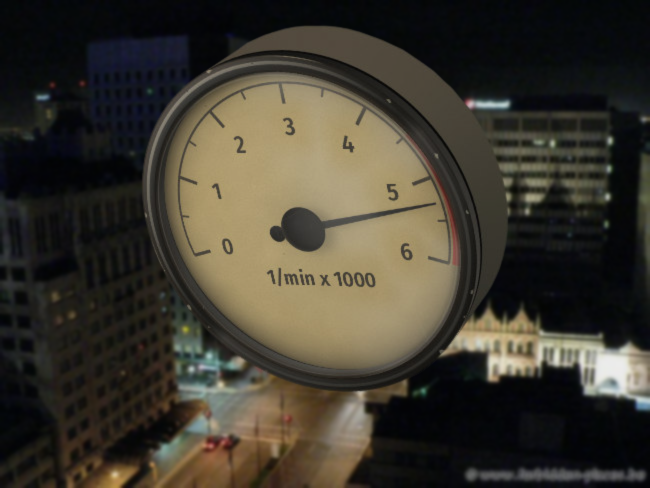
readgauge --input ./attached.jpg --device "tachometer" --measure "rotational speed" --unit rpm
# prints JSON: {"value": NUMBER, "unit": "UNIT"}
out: {"value": 5250, "unit": "rpm"}
